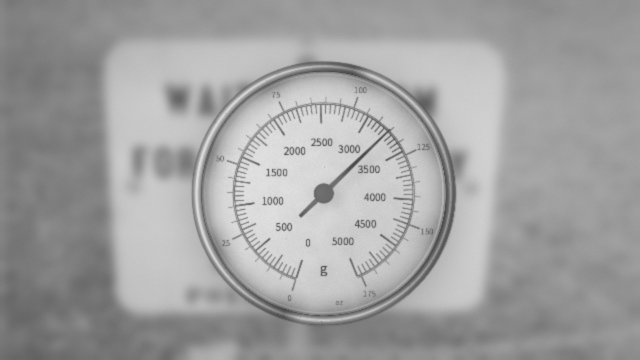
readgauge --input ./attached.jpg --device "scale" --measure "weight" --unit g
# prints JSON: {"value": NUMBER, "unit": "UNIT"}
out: {"value": 3250, "unit": "g"}
